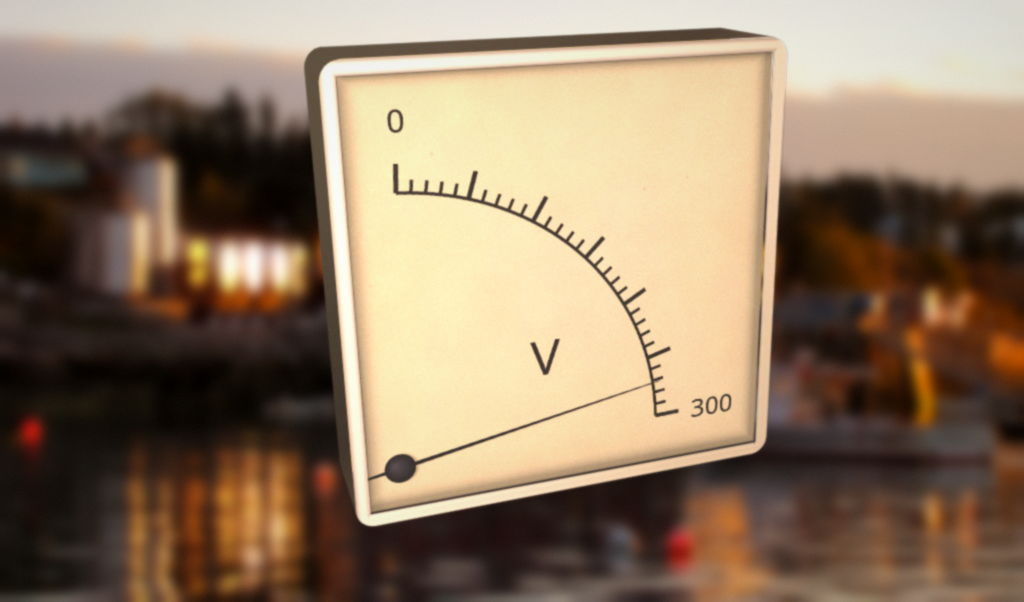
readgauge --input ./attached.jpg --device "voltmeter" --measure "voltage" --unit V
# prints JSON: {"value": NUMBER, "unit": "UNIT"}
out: {"value": 270, "unit": "V"}
